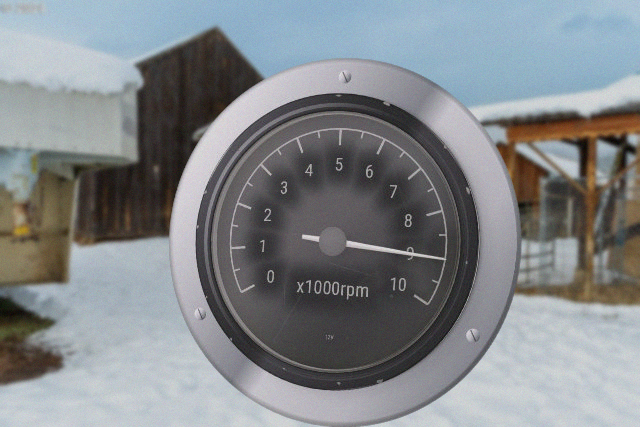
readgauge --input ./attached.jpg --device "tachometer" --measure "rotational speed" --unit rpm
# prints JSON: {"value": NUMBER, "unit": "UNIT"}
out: {"value": 9000, "unit": "rpm"}
